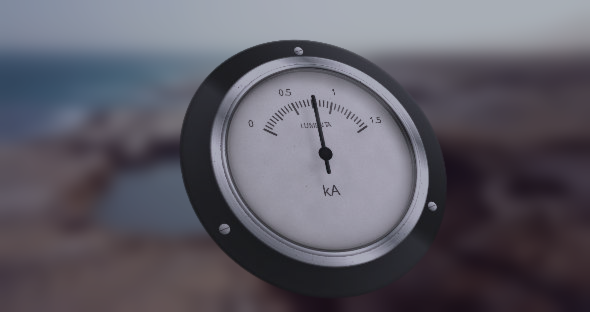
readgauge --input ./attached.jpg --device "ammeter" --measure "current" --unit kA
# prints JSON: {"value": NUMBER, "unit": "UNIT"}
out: {"value": 0.75, "unit": "kA"}
